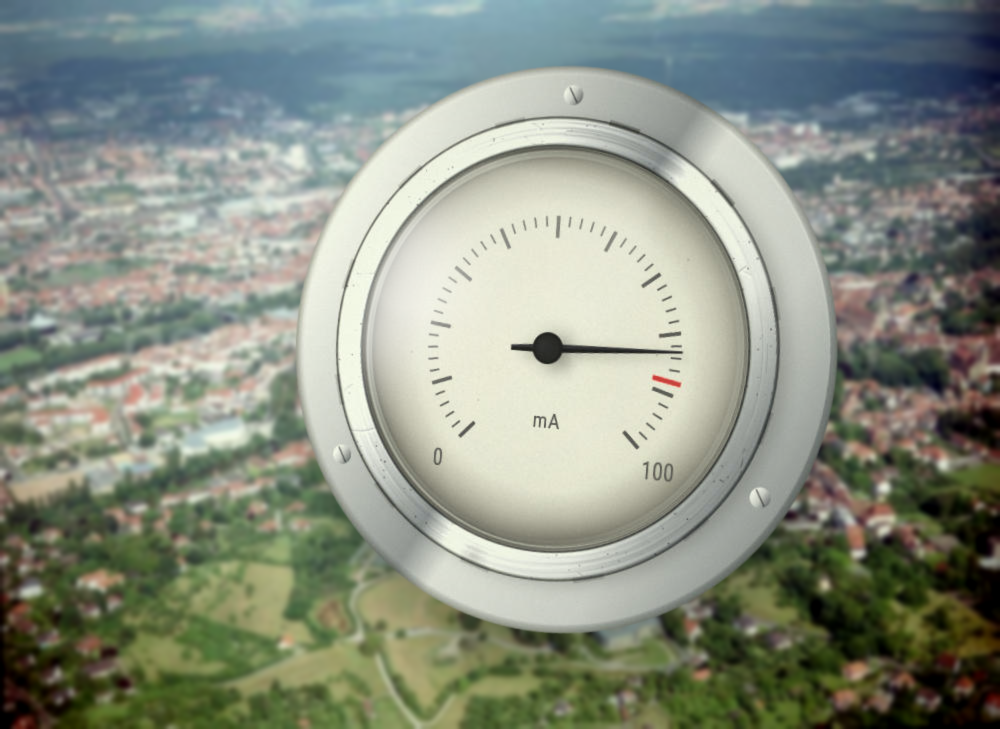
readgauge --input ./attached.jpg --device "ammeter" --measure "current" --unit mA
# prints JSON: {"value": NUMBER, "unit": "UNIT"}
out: {"value": 83, "unit": "mA"}
